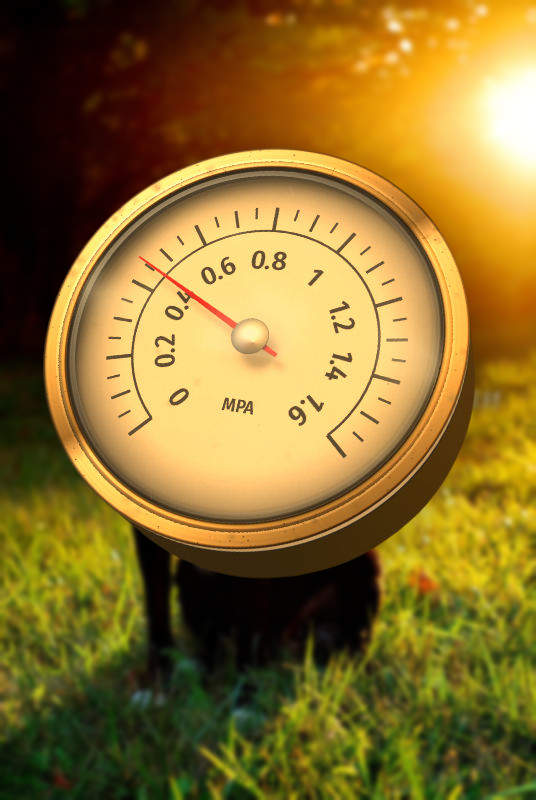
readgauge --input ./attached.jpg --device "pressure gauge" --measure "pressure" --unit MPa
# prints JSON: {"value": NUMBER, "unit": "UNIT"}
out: {"value": 0.45, "unit": "MPa"}
